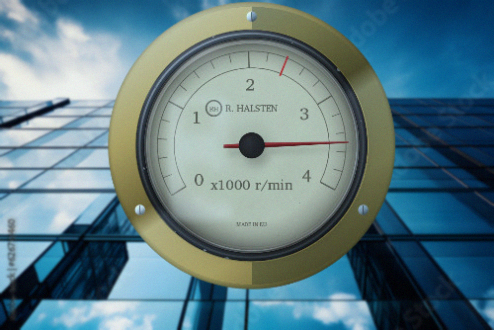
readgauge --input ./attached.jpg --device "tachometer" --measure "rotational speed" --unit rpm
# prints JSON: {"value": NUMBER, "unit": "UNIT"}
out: {"value": 3500, "unit": "rpm"}
